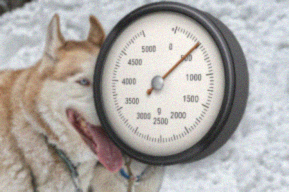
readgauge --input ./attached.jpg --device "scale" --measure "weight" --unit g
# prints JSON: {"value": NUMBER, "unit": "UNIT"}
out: {"value": 500, "unit": "g"}
